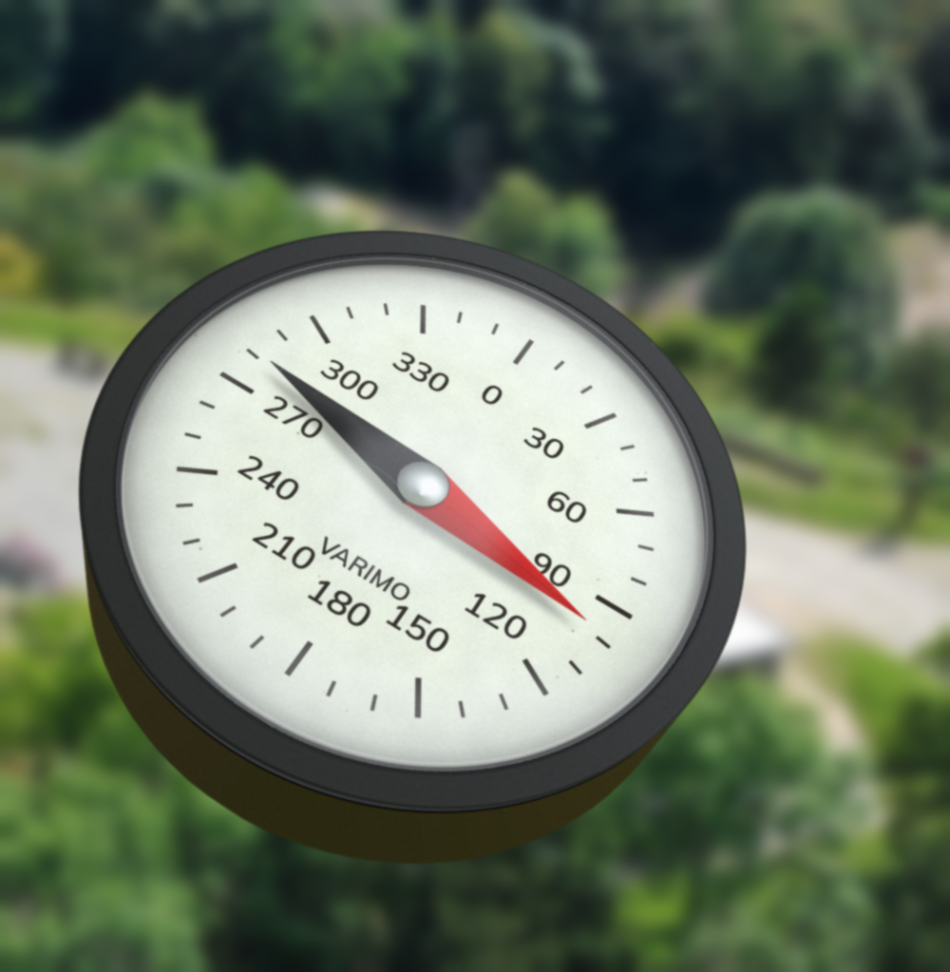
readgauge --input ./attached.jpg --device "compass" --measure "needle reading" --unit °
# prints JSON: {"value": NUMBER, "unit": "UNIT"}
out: {"value": 100, "unit": "°"}
